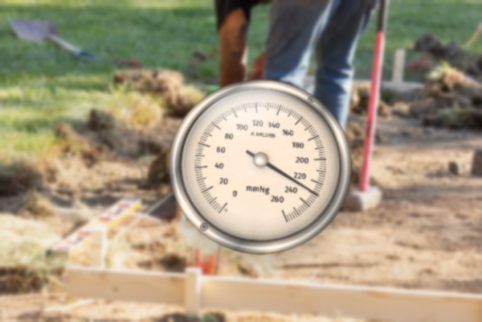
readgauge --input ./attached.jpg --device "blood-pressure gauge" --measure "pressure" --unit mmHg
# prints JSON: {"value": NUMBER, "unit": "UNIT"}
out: {"value": 230, "unit": "mmHg"}
